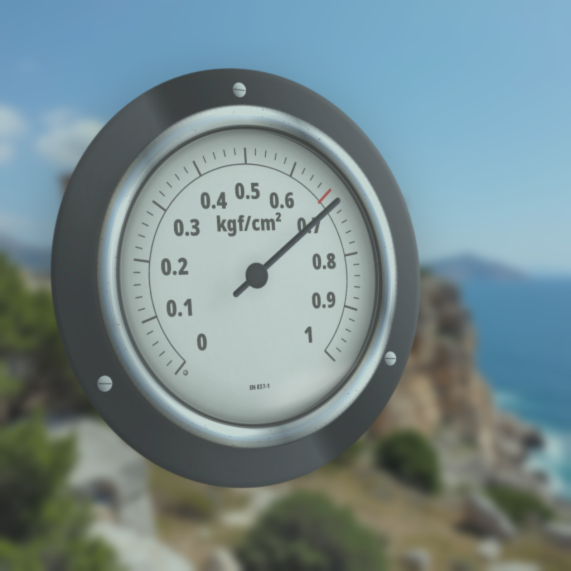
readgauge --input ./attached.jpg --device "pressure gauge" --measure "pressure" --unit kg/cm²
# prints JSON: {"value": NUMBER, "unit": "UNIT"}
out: {"value": 0.7, "unit": "kg/cm²"}
